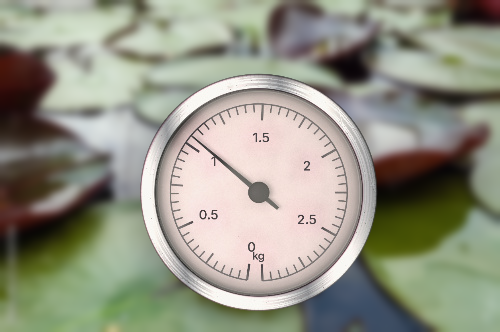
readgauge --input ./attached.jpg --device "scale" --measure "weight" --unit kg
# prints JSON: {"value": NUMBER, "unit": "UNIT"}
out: {"value": 1.05, "unit": "kg"}
